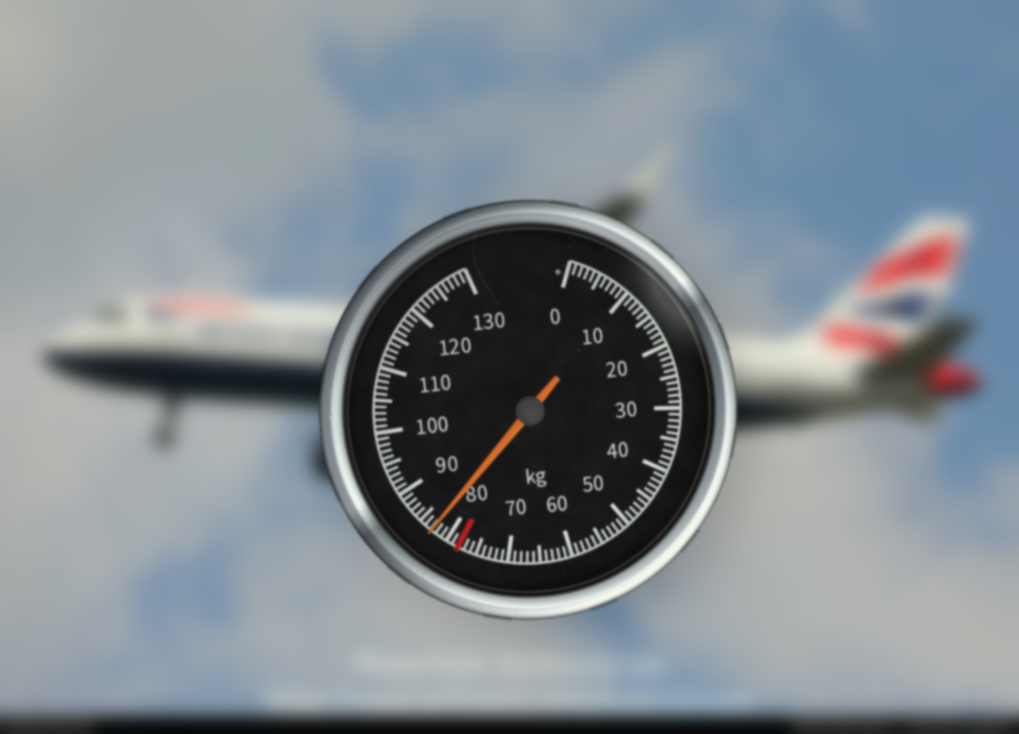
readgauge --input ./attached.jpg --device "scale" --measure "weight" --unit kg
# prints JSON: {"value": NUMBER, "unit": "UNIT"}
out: {"value": 83, "unit": "kg"}
